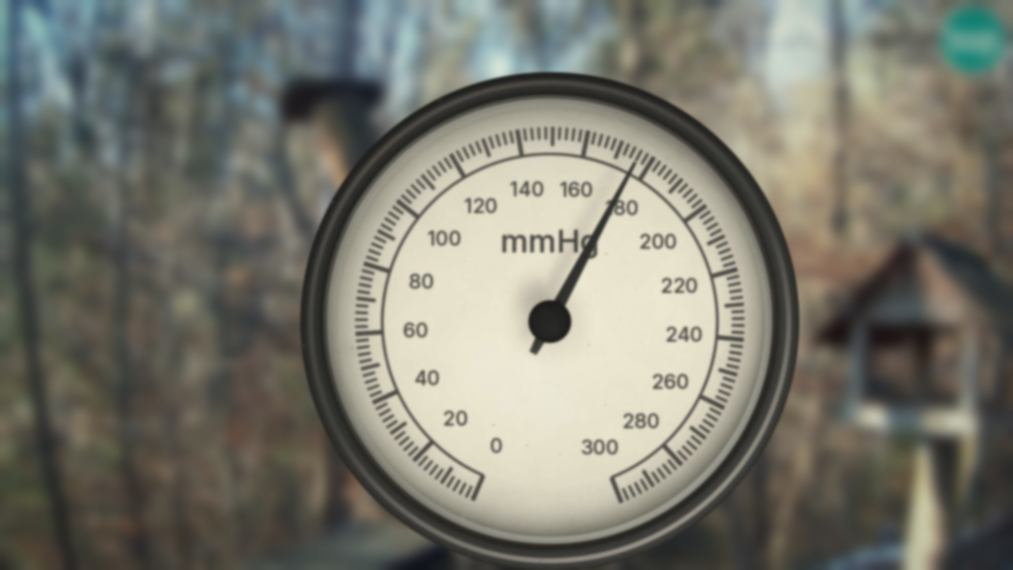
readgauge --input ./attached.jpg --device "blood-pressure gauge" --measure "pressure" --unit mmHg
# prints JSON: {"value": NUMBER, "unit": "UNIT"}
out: {"value": 176, "unit": "mmHg"}
